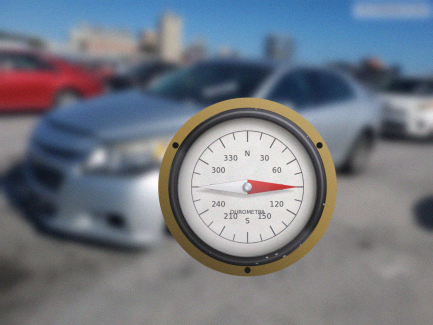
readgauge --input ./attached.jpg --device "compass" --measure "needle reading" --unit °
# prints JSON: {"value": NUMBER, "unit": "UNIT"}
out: {"value": 90, "unit": "°"}
